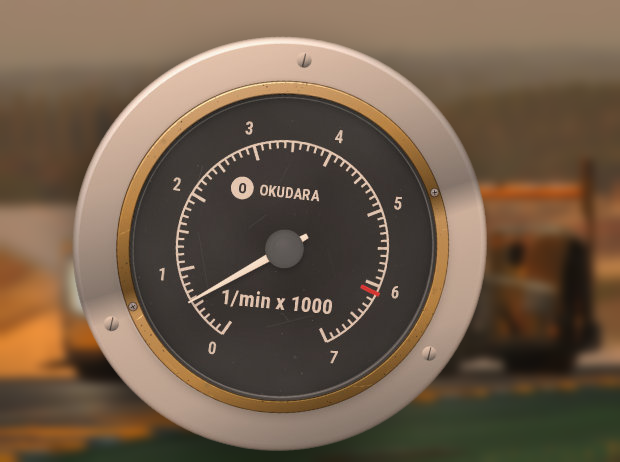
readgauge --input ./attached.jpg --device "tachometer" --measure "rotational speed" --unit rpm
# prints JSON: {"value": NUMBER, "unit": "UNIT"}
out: {"value": 600, "unit": "rpm"}
